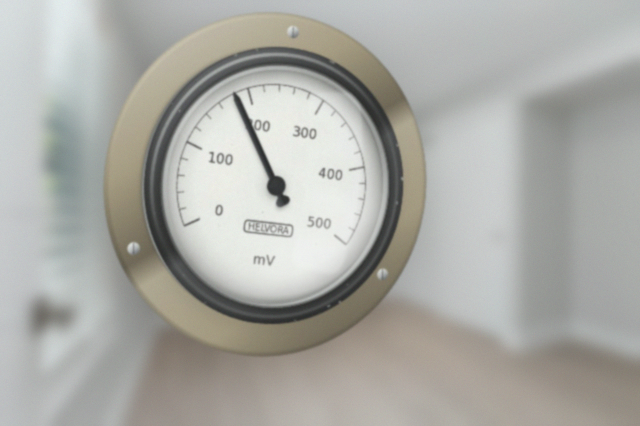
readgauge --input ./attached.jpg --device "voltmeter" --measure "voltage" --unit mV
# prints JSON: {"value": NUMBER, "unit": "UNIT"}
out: {"value": 180, "unit": "mV"}
